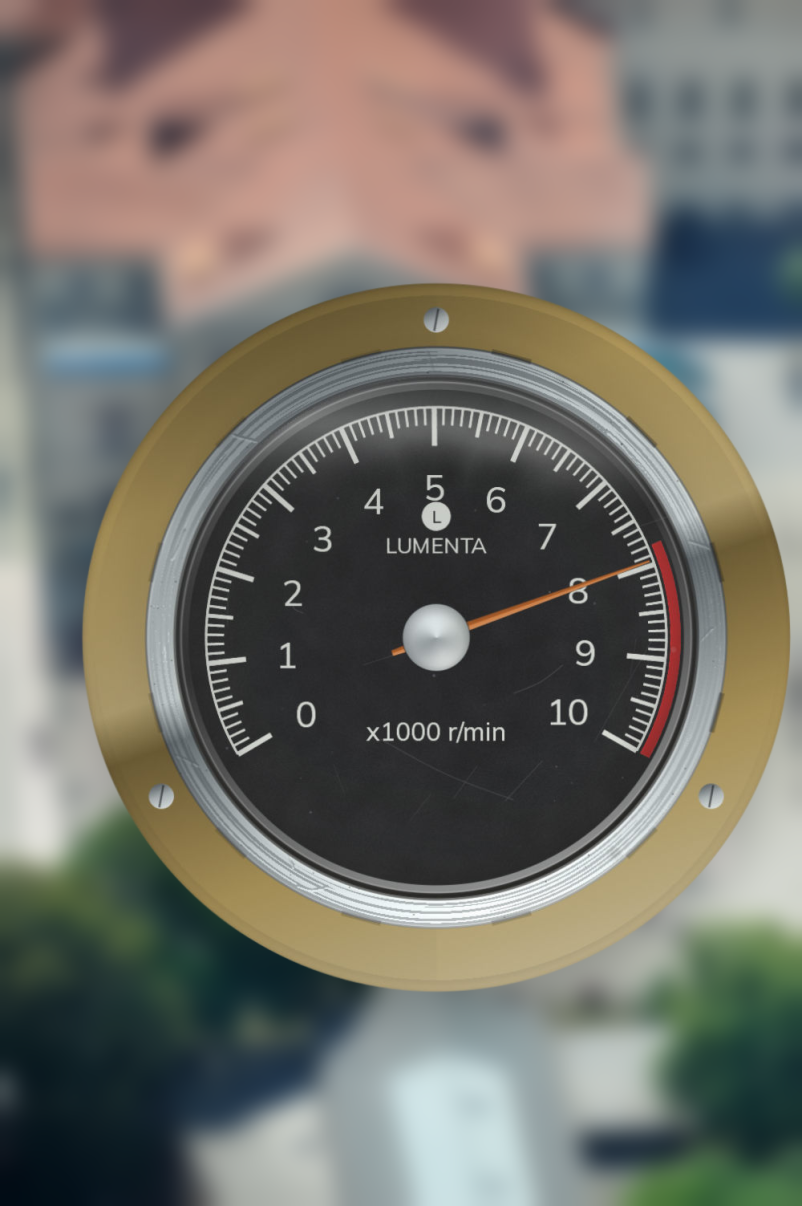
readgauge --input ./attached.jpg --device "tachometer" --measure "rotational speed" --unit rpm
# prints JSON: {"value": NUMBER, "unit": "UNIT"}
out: {"value": 7950, "unit": "rpm"}
